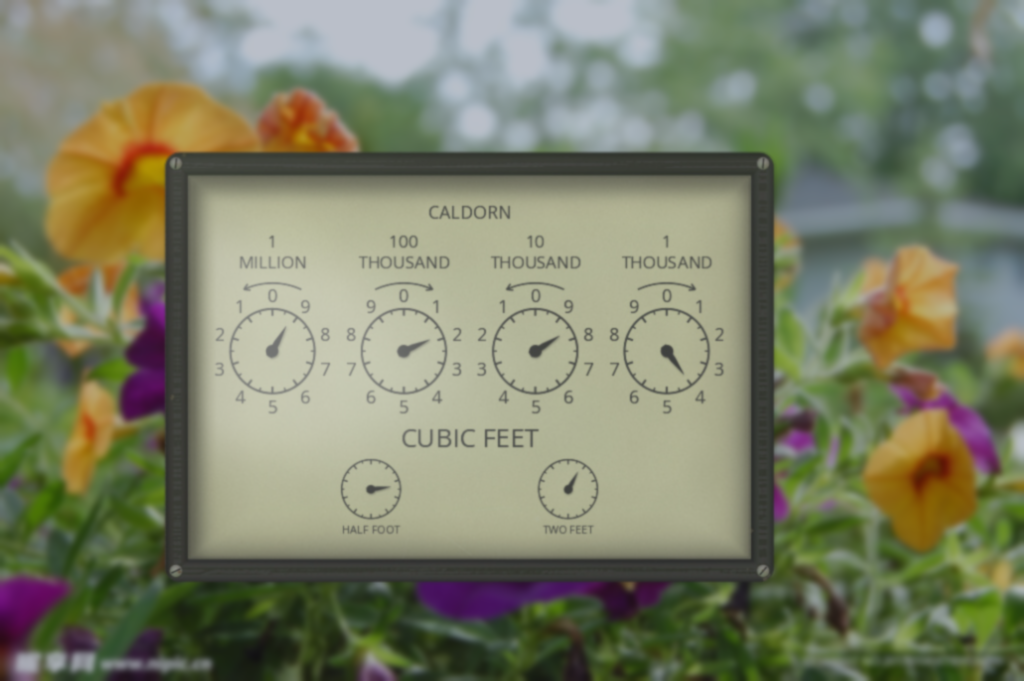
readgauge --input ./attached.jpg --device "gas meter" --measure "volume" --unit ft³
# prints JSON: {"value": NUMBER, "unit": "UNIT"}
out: {"value": 918400, "unit": "ft³"}
